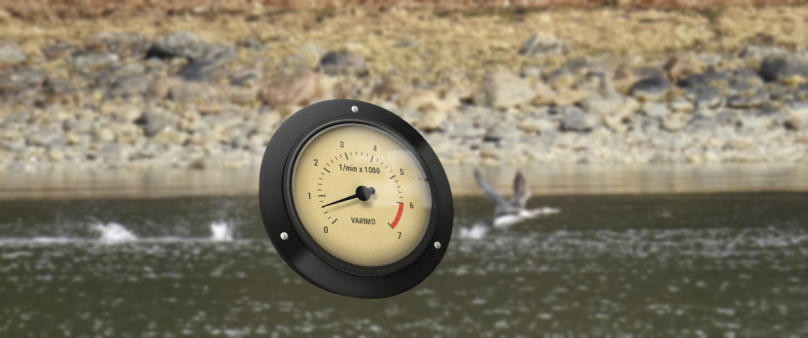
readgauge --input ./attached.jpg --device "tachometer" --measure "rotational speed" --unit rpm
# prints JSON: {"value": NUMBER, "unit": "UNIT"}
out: {"value": 600, "unit": "rpm"}
